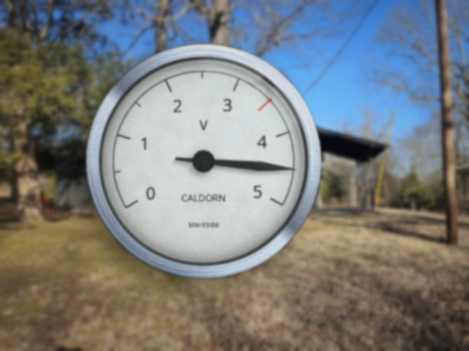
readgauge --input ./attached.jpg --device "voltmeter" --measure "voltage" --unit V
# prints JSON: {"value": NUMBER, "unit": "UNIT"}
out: {"value": 4.5, "unit": "V"}
